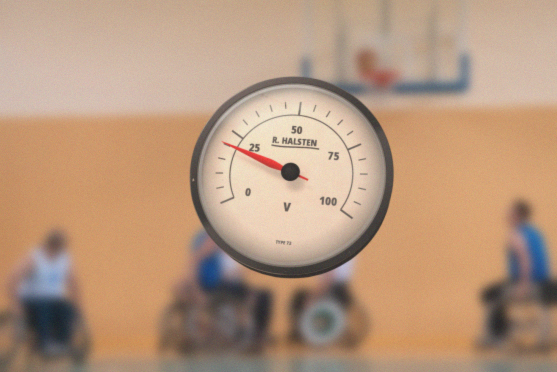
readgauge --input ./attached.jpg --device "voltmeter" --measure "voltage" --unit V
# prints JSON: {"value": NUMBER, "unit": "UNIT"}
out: {"value": 20, "unit": "V"}
